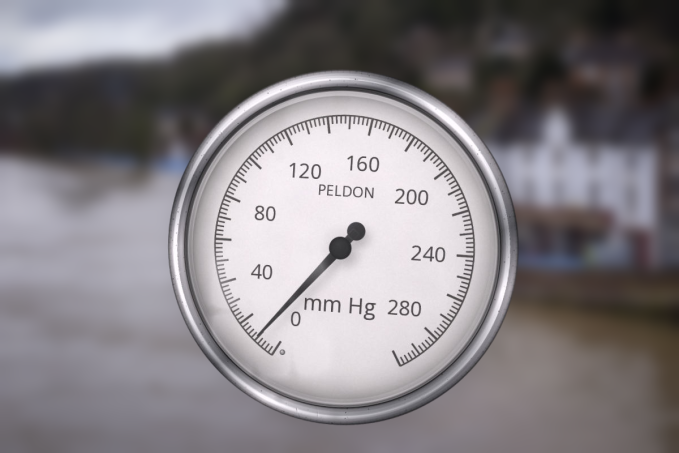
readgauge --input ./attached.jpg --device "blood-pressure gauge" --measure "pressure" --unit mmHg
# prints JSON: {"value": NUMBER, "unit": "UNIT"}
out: {"value": 10, "unit": "mmHg"}
